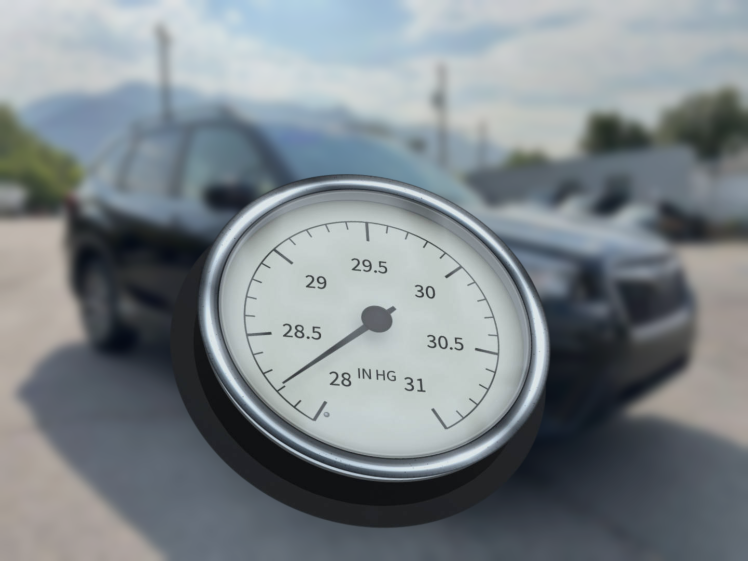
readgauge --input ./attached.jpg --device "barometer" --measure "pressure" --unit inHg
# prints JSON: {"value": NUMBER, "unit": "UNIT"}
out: {"value": 28.2, "unit": "inHg"}
